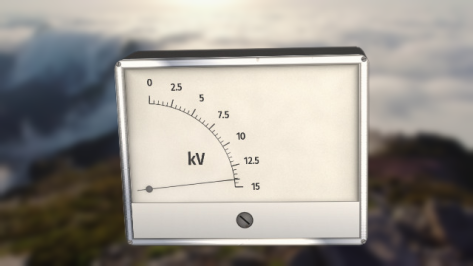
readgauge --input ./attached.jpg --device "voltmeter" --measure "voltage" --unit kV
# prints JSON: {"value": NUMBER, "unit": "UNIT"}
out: {"value": 14, "unit": "kV"}
